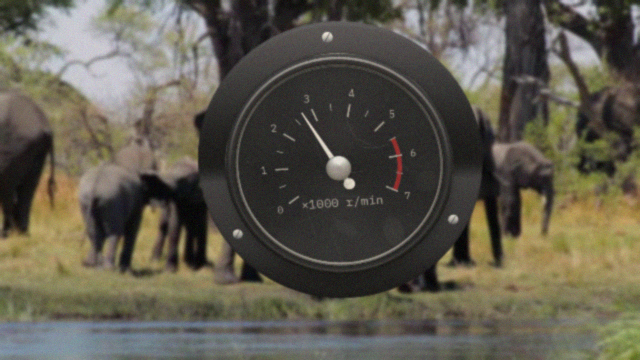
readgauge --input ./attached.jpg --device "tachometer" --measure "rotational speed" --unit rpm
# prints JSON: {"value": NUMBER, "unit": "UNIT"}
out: {"value": 2750, "unit": "rpm"}
